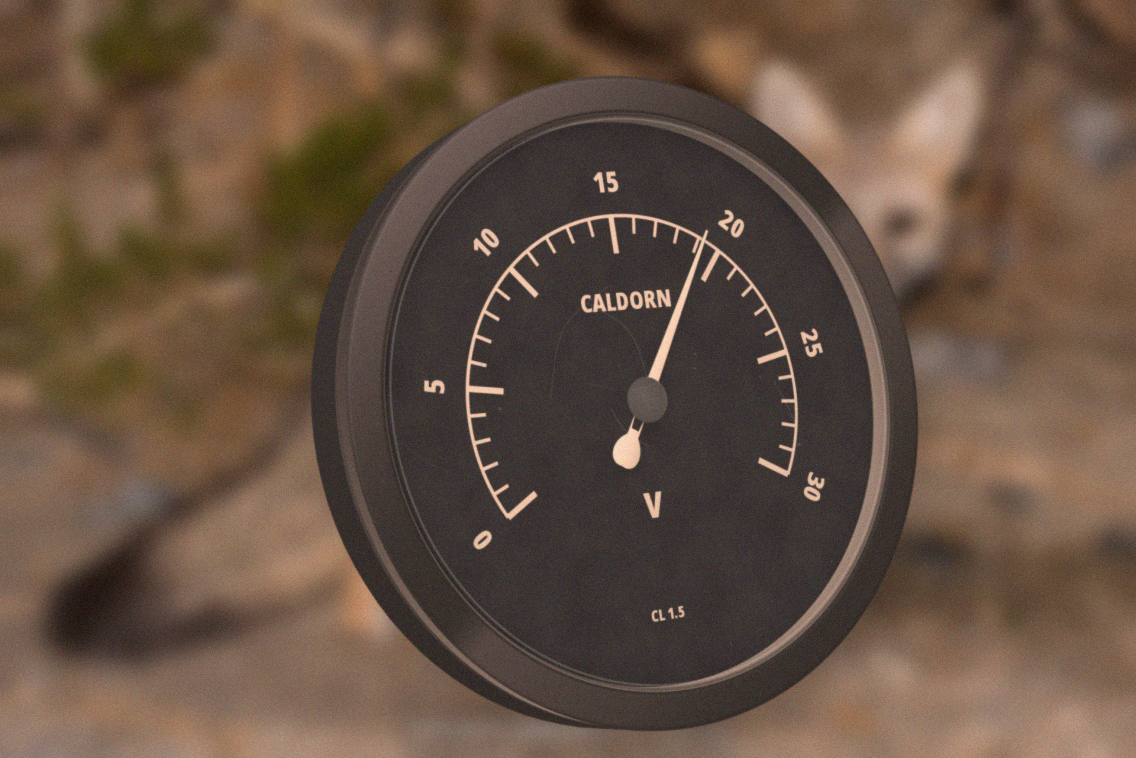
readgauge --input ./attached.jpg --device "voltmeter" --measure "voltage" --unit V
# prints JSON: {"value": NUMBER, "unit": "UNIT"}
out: {"value": 19, "unit": "V"}
